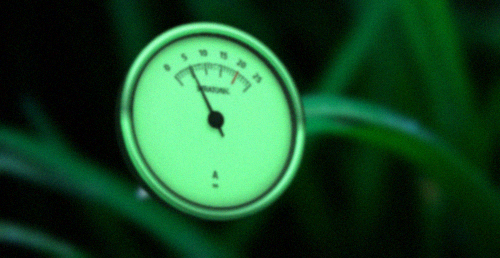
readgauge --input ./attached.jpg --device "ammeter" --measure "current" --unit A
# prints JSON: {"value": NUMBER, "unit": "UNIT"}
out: {"value": 5, "unit": "A"}
